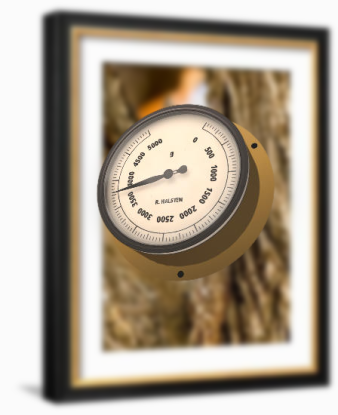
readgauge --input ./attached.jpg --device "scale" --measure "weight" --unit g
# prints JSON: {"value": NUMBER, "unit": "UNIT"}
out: {"value": 3750, "unit": "g"}
